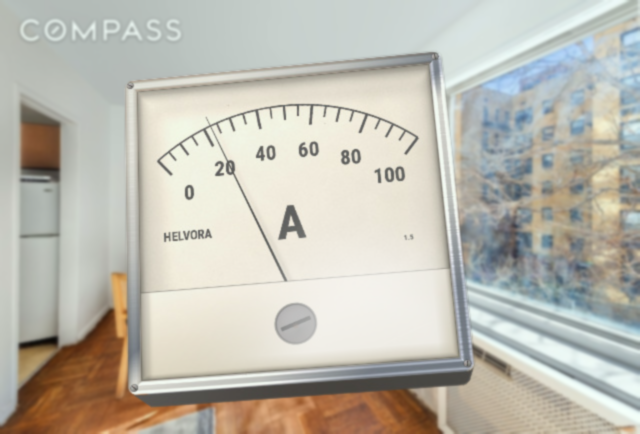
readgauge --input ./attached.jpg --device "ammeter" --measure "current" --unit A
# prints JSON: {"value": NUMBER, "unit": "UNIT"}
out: {"value": 22.5, "unit": "A"}
